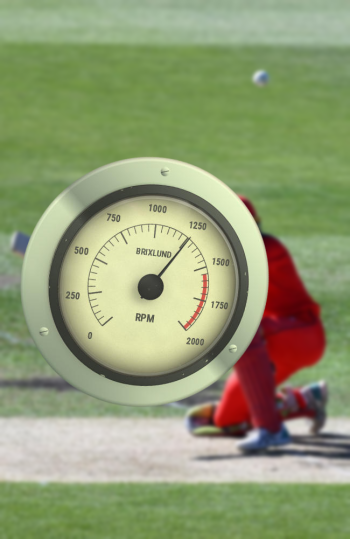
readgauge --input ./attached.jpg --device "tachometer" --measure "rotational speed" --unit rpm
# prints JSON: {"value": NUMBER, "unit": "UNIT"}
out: {"value": 1250, "unit": "rpm"}
